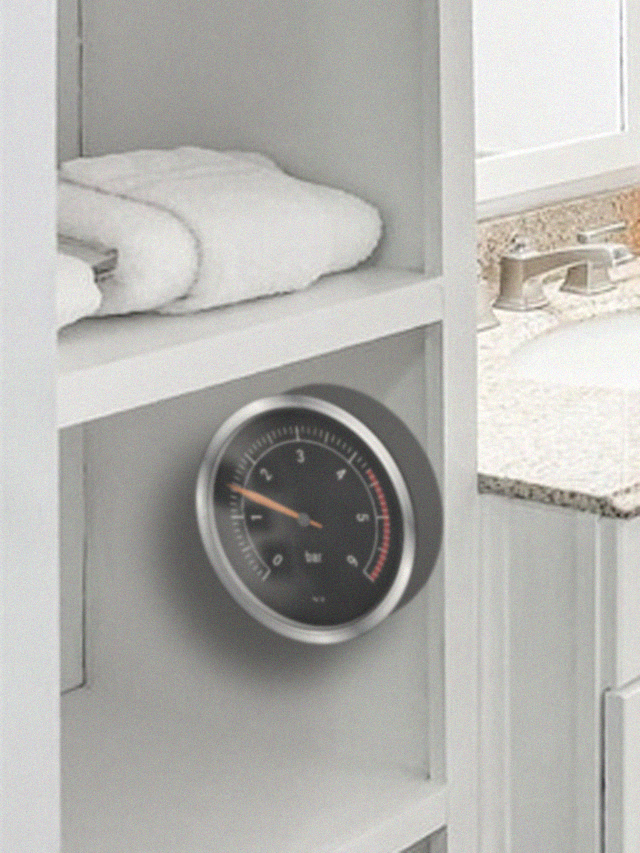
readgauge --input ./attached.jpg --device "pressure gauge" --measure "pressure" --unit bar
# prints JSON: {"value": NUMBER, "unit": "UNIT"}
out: {"value": 1.5, "unit": "bar"}
